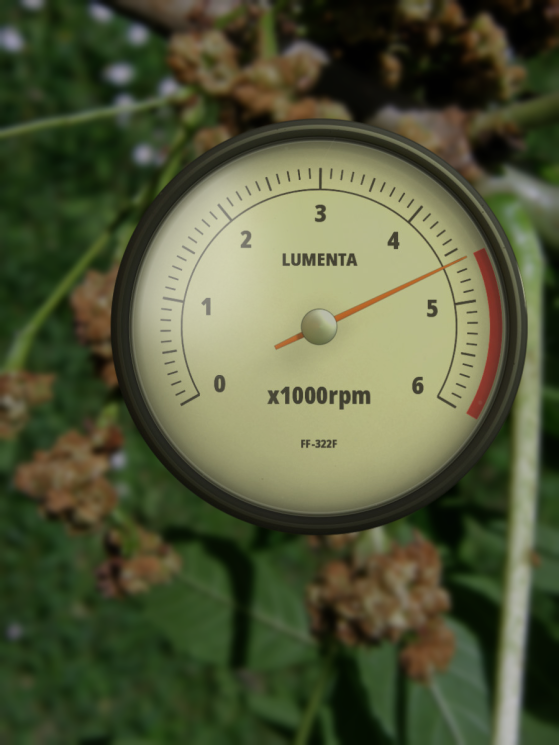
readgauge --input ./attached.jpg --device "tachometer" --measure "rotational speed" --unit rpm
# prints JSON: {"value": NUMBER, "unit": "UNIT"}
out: {"value": 4600, "unit": "rpm"}
